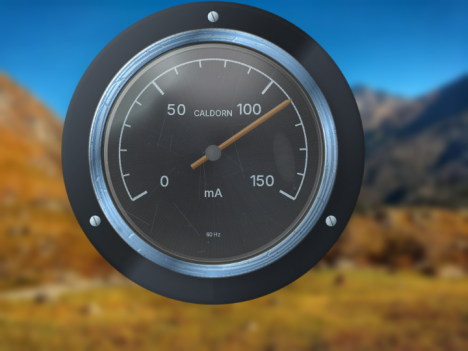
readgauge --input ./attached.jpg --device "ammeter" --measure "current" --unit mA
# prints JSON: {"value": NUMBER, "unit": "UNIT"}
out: {"value": 110, "unit": "mA"}
